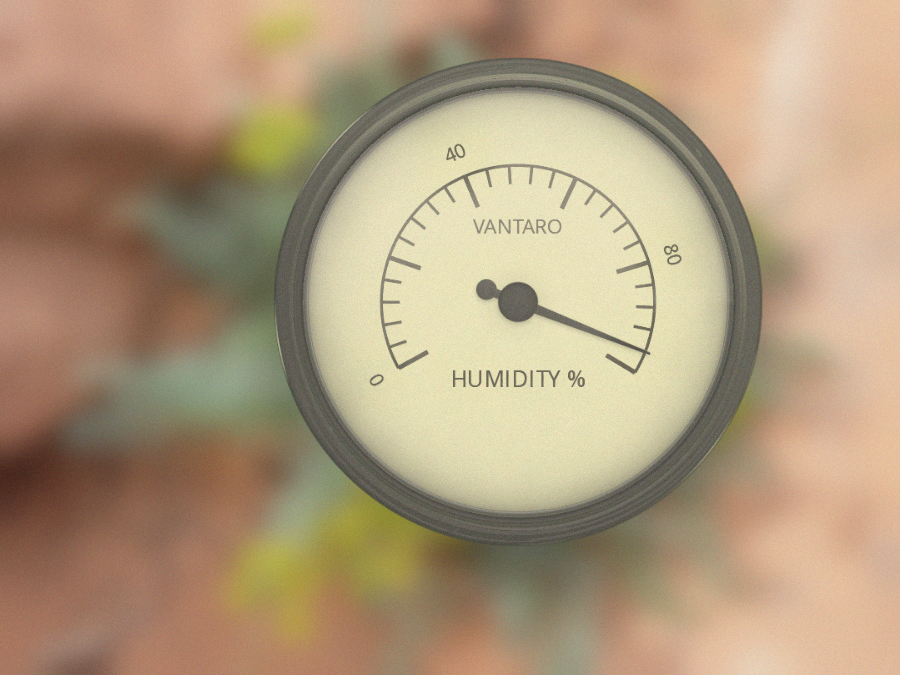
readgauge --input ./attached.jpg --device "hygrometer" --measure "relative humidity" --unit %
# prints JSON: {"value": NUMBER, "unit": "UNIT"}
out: {"value": 96, "unit": "%"}
